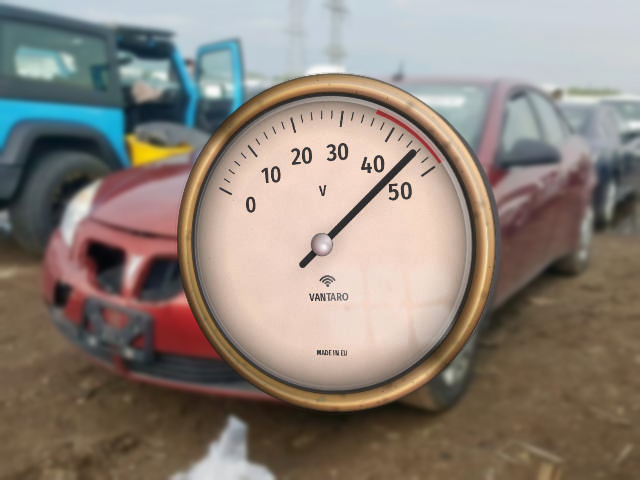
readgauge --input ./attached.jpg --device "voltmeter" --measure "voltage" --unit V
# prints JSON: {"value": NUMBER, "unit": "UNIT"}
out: {"value": 46, "unit": "V"}
